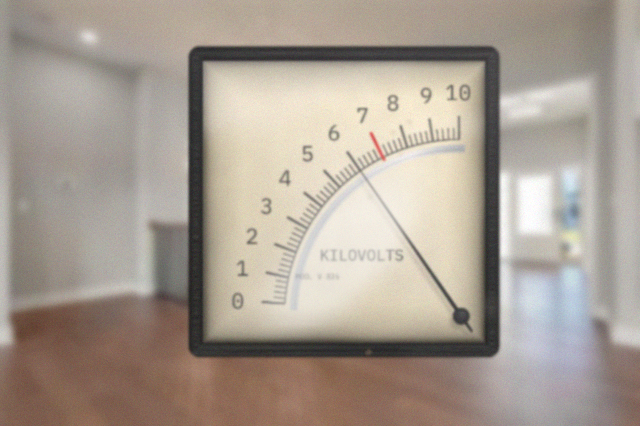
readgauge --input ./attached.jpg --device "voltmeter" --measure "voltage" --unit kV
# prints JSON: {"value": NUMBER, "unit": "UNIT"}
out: {"value": 6, "unit": "kV"}
